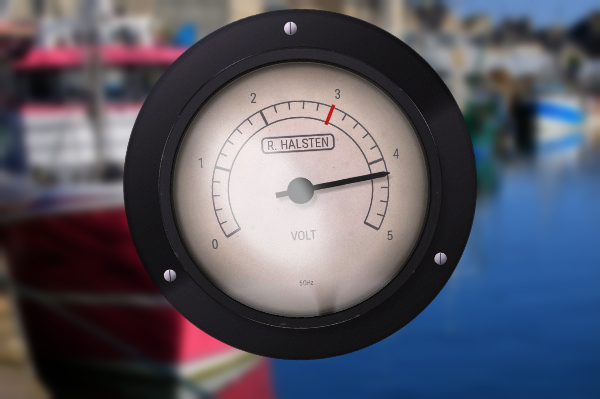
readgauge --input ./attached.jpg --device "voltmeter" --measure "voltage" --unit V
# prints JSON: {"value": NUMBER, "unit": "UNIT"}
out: {"value": 4.2, "unit": "V"}
